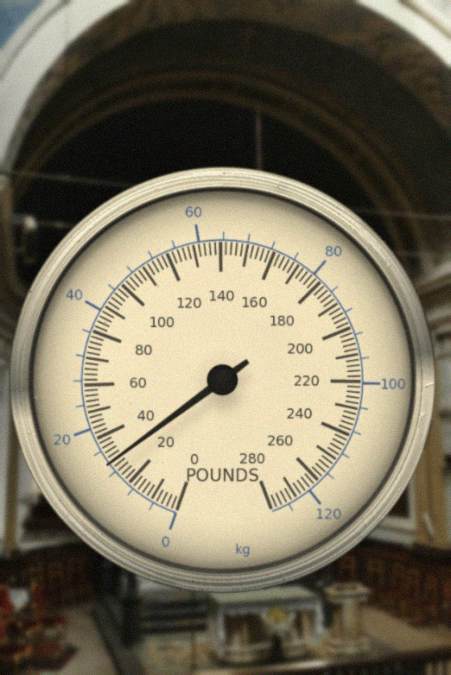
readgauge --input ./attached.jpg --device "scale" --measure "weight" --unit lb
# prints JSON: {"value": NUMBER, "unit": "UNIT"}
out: {"value": 30, "unit": "lb"}
